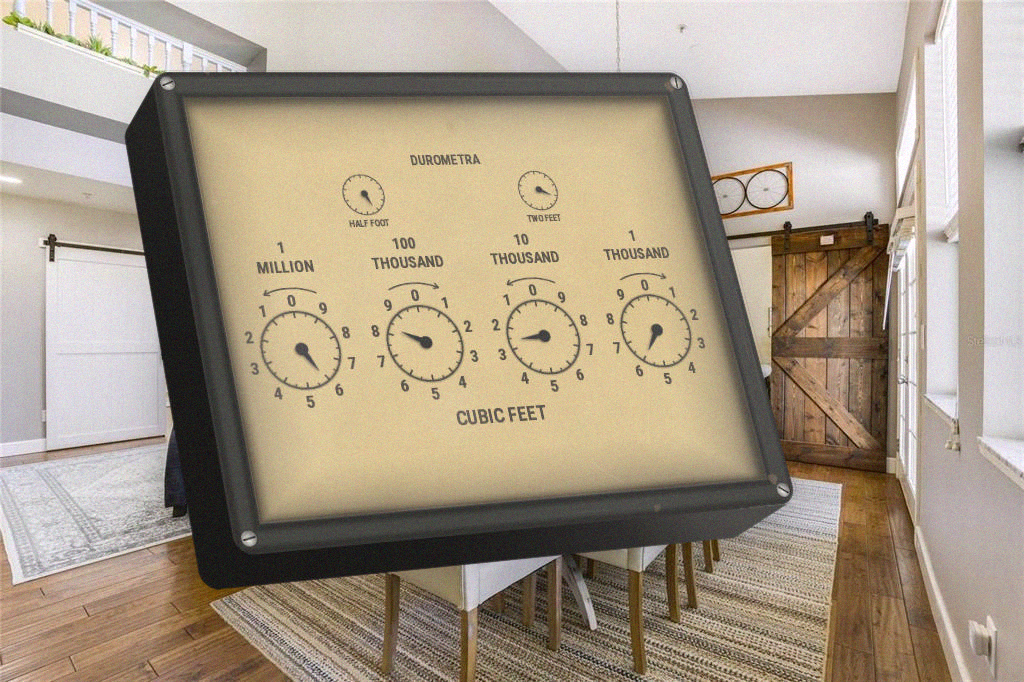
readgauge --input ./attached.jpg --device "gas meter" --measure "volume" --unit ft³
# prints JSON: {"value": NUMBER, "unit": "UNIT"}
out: {"value": 582600, "unit": "ft³"}
